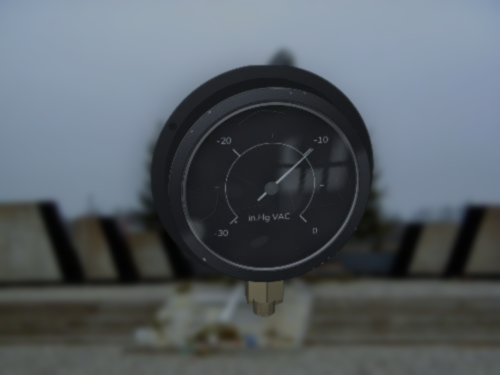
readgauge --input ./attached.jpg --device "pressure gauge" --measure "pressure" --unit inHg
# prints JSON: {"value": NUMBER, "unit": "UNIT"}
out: {"value": -10, "unit": "inHg"}
